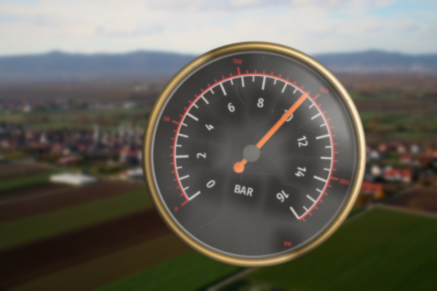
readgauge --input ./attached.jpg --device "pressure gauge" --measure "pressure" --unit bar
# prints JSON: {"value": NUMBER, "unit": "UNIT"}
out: {"value": 10, "unit": "bar"}
